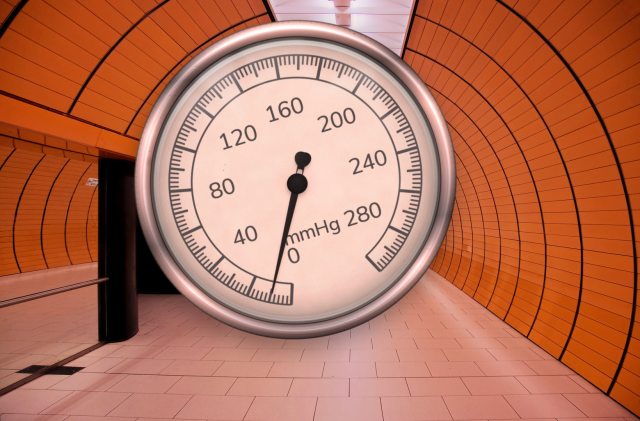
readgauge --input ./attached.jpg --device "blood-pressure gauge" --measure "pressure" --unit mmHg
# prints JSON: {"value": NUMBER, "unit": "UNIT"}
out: {"value": 10, "unit": "mmHg"}
